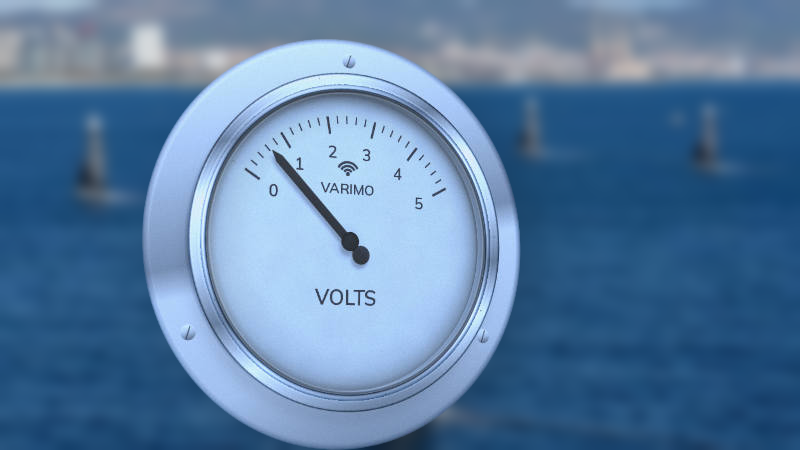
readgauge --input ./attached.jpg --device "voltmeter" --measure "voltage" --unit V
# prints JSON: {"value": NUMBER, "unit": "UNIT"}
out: {"value": 0.6, "unit": "V"}
